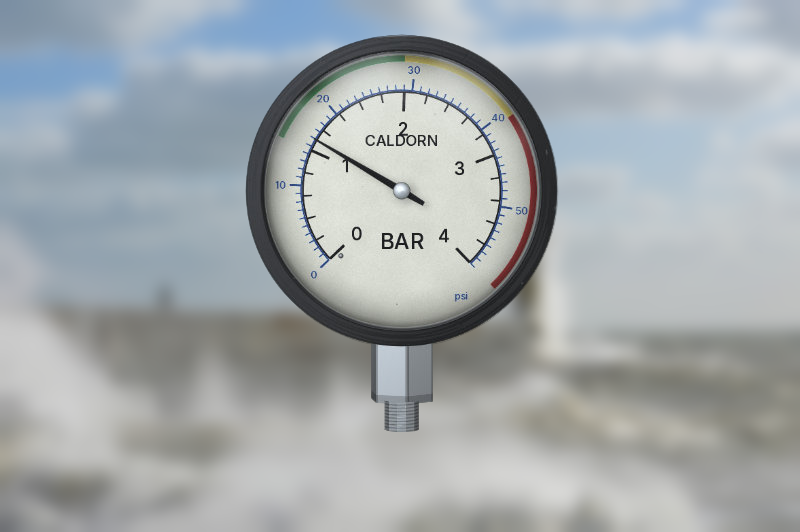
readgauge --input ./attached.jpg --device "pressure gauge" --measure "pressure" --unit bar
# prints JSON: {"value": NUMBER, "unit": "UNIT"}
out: {"value": 1.1, "unit": "bar"}
